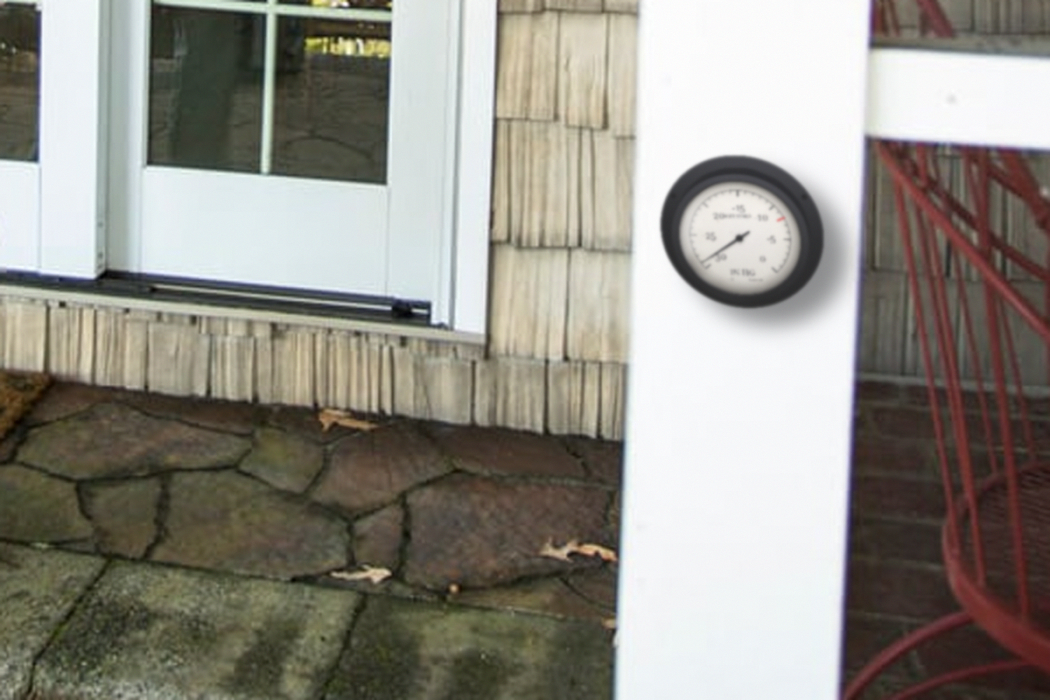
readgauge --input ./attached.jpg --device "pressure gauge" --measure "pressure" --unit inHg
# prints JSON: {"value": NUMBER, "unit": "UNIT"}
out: {"value": -29, "unit": "inHg"}
